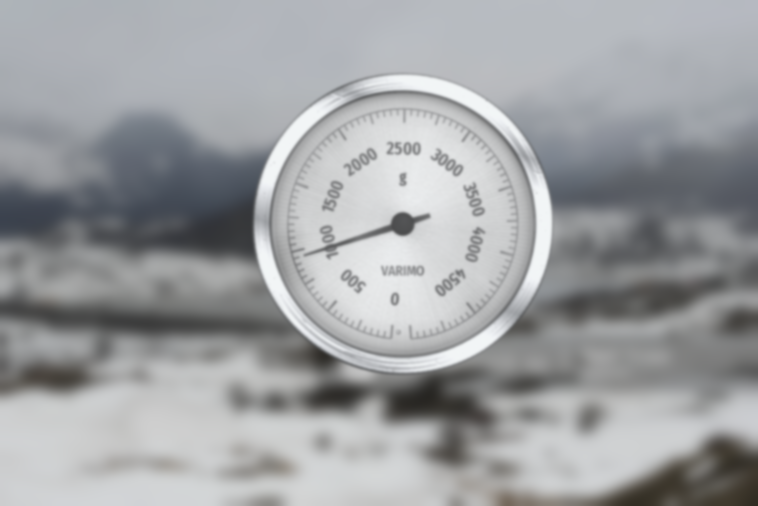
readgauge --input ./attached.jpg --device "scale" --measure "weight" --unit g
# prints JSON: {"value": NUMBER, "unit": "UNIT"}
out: {"value": 950, "unit": "g"}
